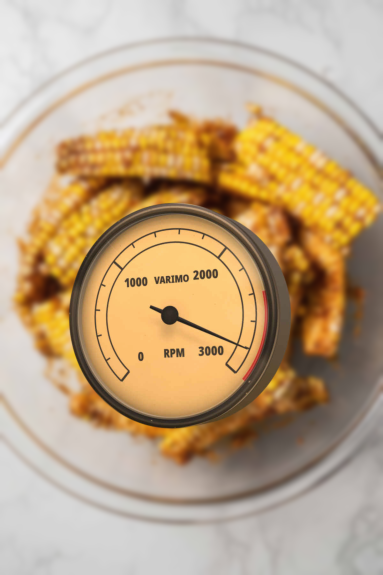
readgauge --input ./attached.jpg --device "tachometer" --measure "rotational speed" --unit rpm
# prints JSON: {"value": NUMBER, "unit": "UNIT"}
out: {"value": 2800, "unit": "rpm"}
